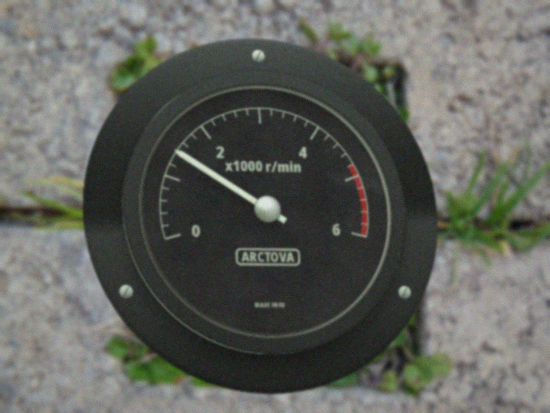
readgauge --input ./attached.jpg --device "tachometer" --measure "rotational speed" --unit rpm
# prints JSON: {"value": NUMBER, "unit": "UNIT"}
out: {"value": 1400, "unit": "rpm"}
